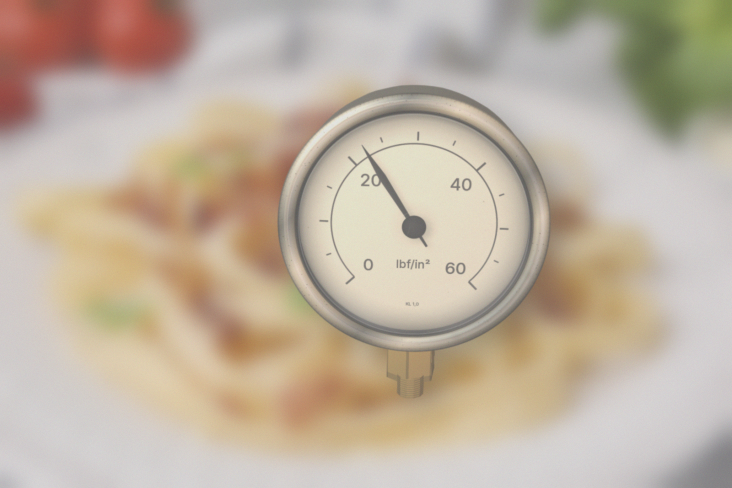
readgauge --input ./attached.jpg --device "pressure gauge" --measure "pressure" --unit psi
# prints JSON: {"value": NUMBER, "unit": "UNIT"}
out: {"value": 22.5, "unit": "psi"}
